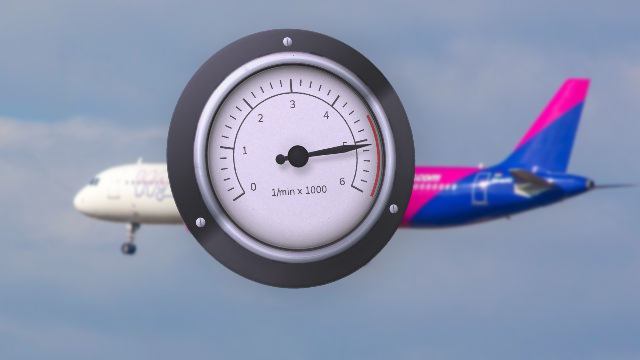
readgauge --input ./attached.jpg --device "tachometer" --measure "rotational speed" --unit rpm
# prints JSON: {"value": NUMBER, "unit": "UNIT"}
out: {"value": 5100, "unit": "rpm"}
